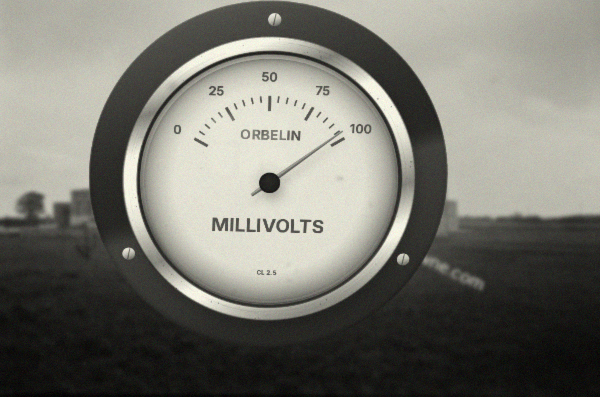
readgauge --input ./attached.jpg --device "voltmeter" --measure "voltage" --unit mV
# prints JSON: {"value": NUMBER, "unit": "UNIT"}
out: {"value": 95, "unit": "mV"}
